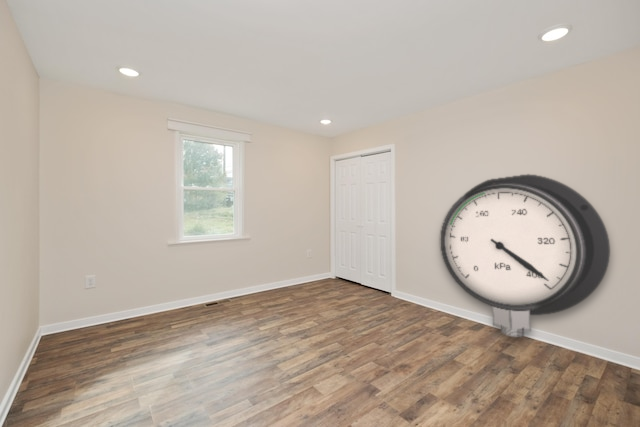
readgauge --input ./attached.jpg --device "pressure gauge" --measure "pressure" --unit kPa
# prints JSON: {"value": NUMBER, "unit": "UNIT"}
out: {"value": 390, "unit": "kPa"}
